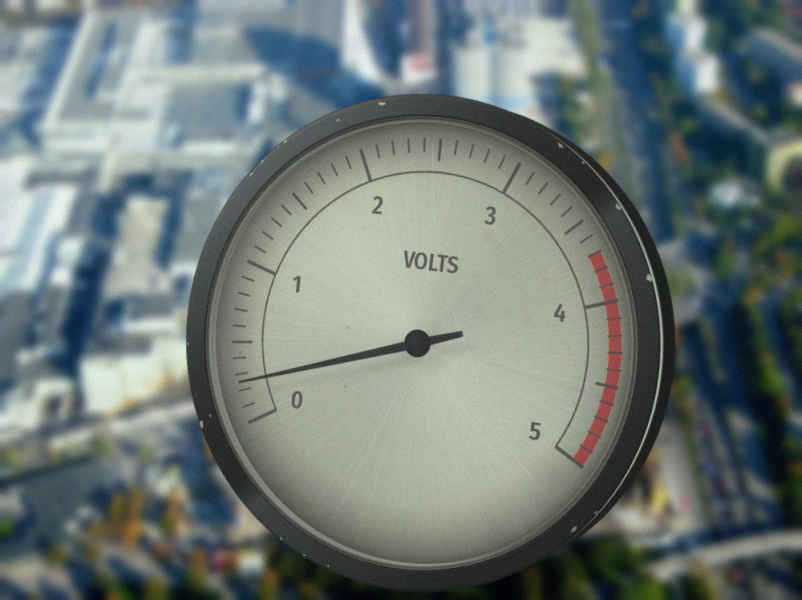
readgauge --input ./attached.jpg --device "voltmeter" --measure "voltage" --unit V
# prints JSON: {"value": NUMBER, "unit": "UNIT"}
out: {"value": 0.25, "unit": "V"}
